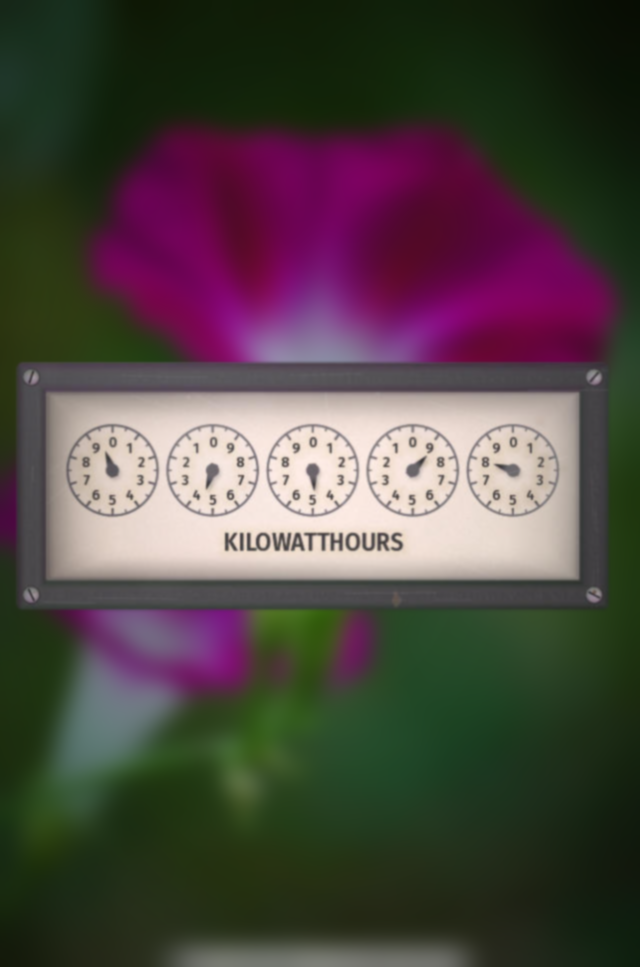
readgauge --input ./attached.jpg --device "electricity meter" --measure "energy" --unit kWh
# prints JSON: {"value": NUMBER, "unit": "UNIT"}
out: {"value": 94488, "unit": "kWh"}
